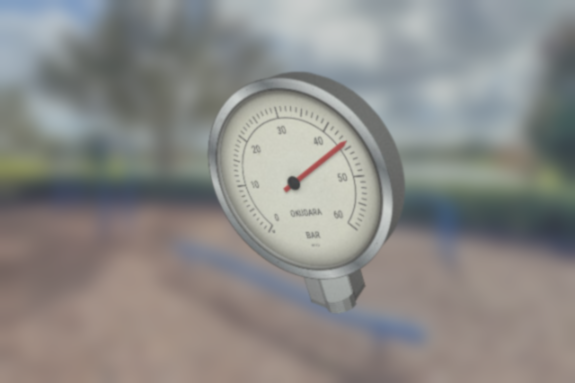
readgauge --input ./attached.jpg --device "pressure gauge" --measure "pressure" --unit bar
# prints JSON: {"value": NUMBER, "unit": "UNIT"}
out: {"value": 44, "unit": "bar"}
